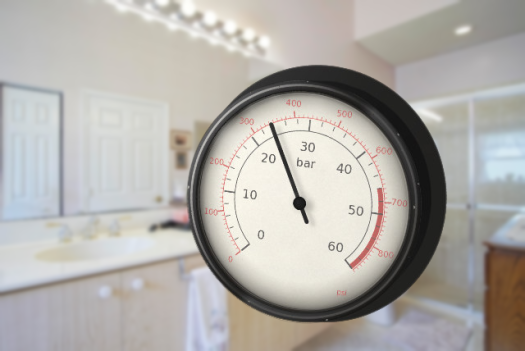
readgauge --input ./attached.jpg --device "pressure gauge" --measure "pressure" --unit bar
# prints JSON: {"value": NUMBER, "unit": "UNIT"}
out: {"value": 24, "unit": "bar"}
